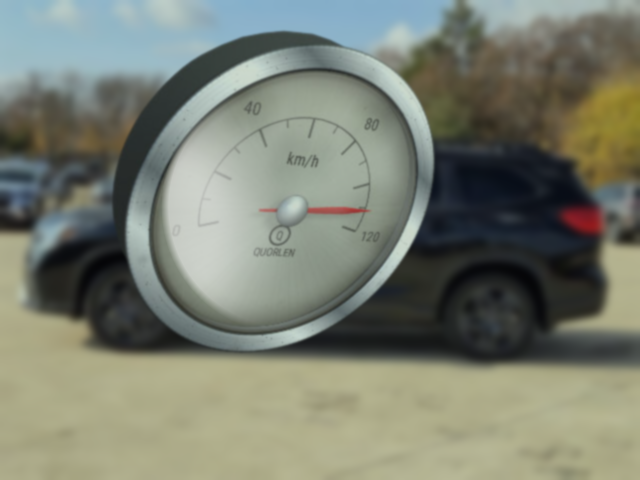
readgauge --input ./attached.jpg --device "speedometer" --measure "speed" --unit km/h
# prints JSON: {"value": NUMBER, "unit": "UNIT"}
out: {"value": 110, "unit": "km/h"}
